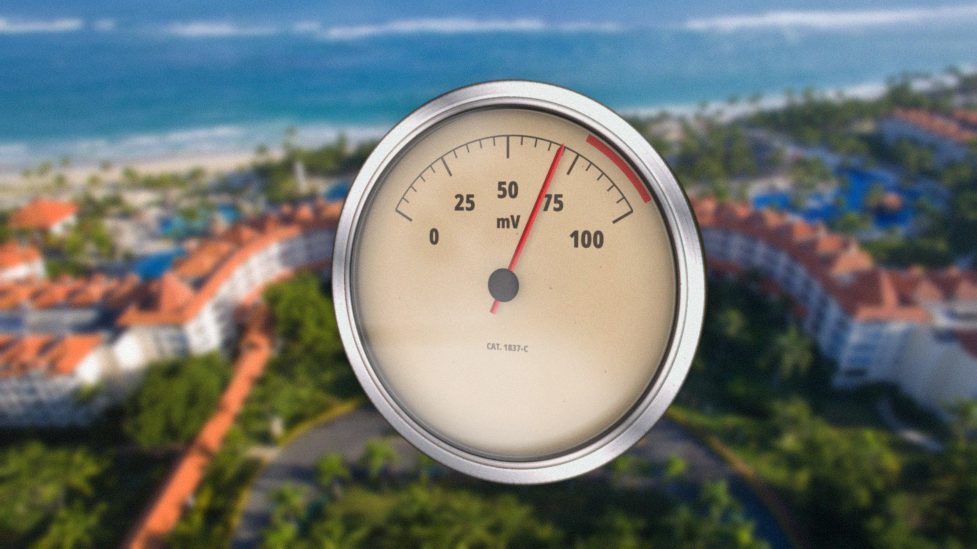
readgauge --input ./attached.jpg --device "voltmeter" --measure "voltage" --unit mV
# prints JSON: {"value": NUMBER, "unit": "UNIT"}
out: {"value": 70, "unit": "mV"}
